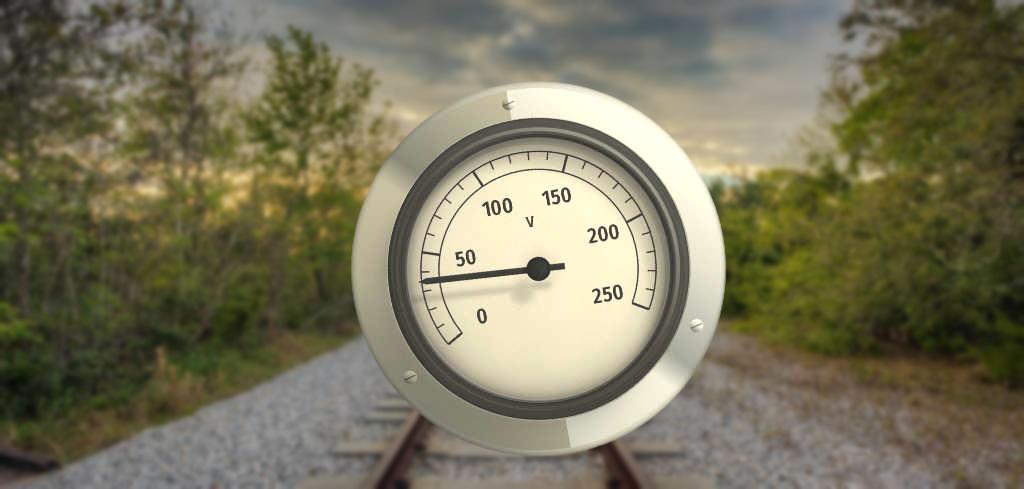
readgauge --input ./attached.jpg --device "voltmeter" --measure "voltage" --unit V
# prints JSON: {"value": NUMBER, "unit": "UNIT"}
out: {"value": 35, "unit": "V"}
